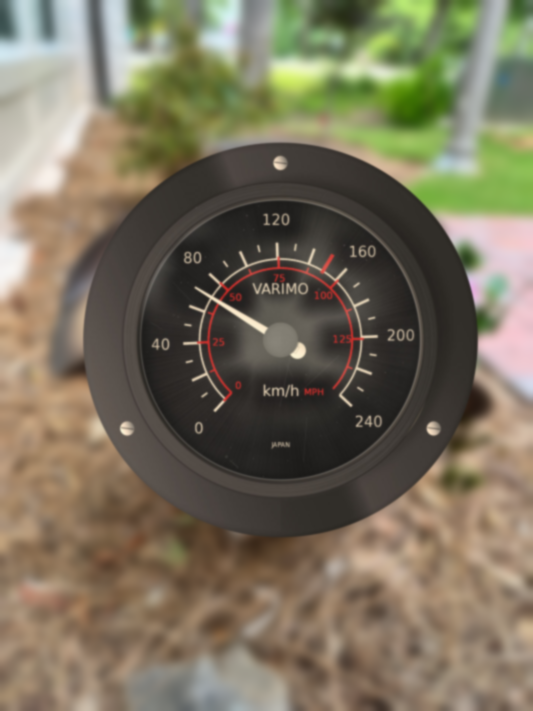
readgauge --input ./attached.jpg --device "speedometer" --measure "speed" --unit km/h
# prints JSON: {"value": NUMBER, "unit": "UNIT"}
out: {"value": 70, "unit": "km/h"}
